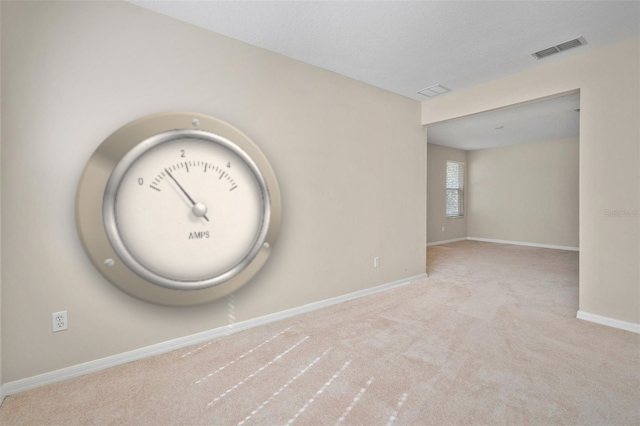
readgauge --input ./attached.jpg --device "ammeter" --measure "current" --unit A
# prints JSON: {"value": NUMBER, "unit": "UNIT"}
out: {"value": 1, "unit": "A"}
